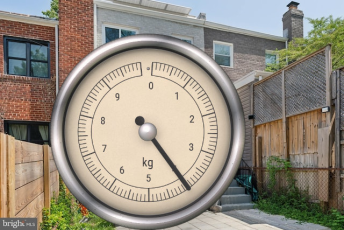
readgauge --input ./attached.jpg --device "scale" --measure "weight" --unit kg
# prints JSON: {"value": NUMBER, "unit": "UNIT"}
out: {"value": 4, "unit": "kg"}
